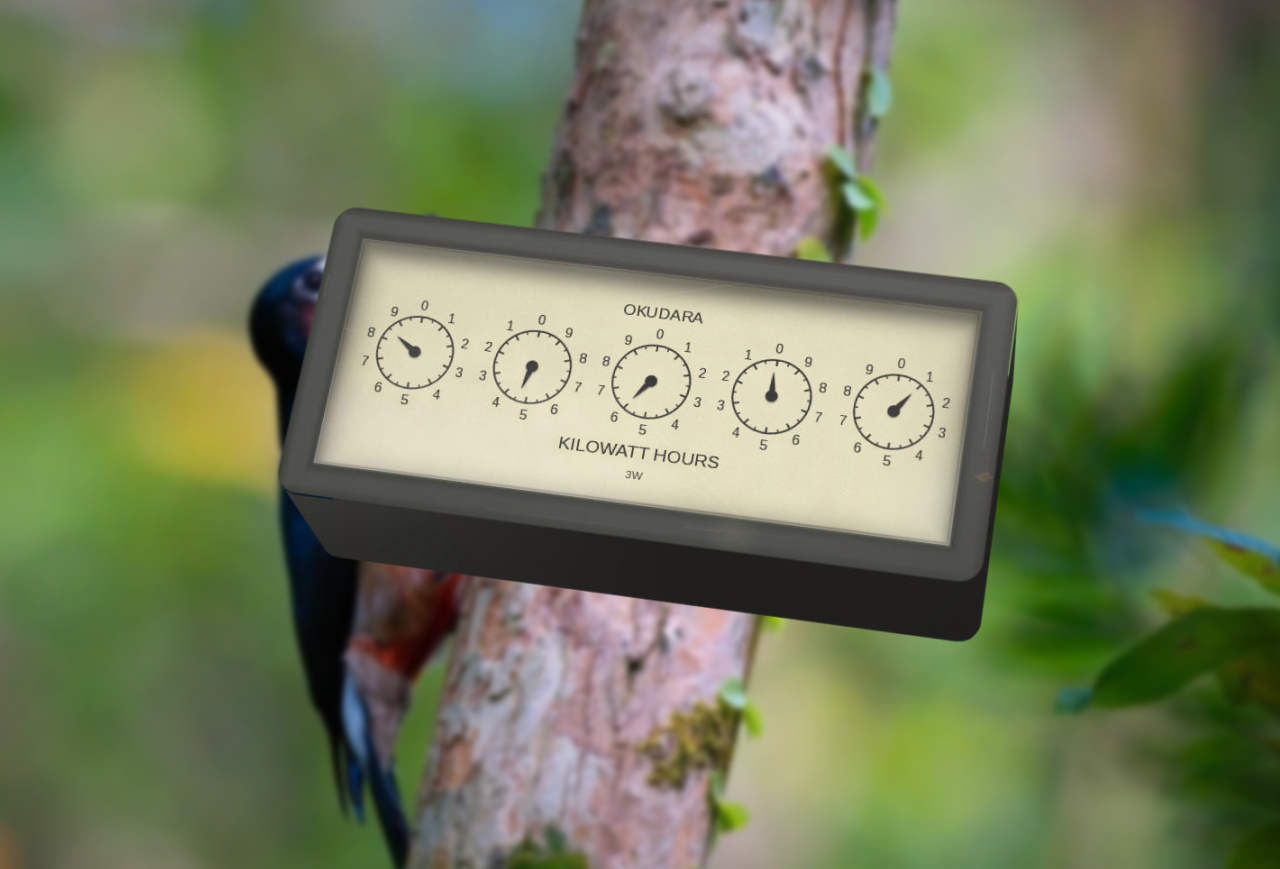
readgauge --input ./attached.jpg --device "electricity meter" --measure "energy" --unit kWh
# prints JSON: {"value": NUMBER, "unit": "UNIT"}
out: {"value": 84601, "unit": "kWh"}
